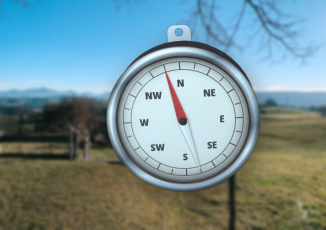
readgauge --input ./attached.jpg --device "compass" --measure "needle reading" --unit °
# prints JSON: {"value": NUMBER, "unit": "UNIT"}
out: {"value": 345, "unit": "°"}
